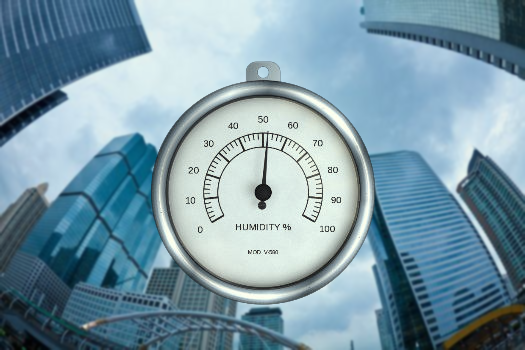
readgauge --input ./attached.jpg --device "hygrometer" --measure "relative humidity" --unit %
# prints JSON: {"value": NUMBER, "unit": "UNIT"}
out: {"value": 52, "unit": "%"}
